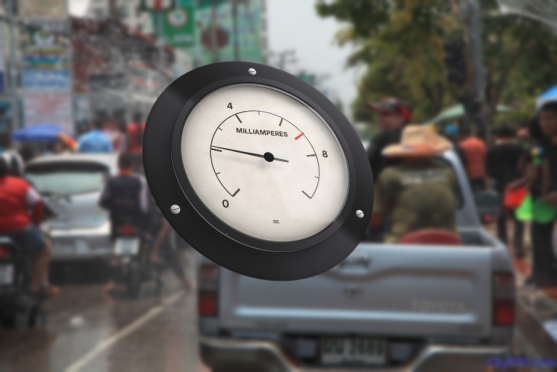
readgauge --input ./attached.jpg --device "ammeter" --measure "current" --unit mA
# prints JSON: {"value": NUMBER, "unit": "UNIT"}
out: {"value": 2, "unit": "mA"}
